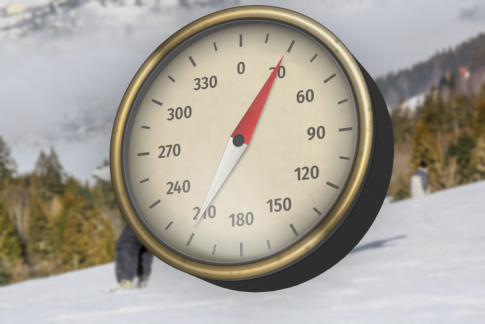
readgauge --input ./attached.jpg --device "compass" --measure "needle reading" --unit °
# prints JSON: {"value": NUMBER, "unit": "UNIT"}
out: {"value": 30, "unit": "°"}
